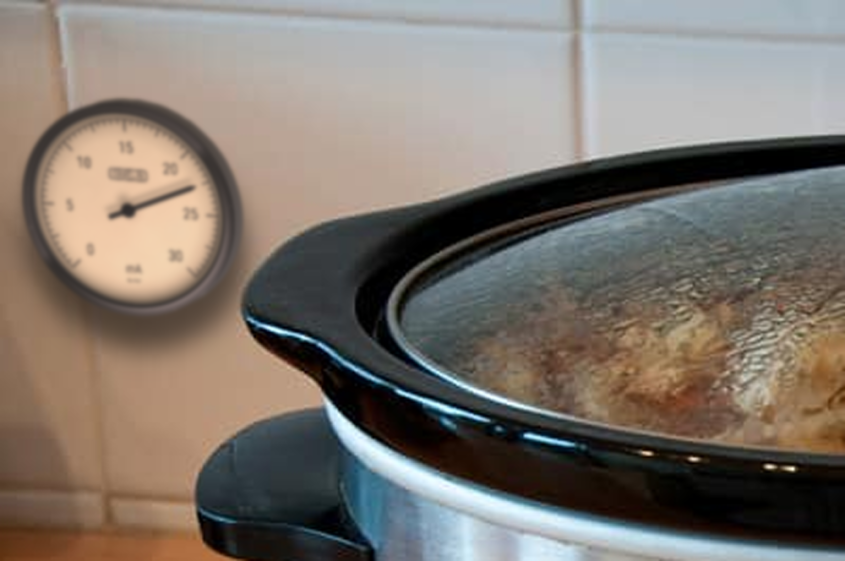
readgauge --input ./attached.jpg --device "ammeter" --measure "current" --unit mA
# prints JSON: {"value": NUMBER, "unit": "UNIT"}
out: {"value": 22.5, "unit": "mA"}
